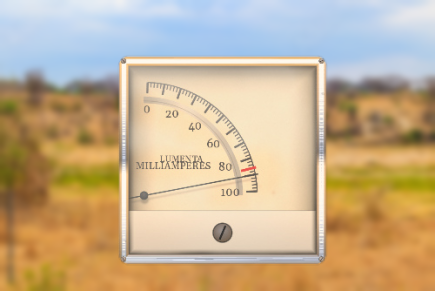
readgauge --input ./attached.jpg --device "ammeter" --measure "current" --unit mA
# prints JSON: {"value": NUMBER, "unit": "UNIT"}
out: {"value": 90, "unit": "mA"}
